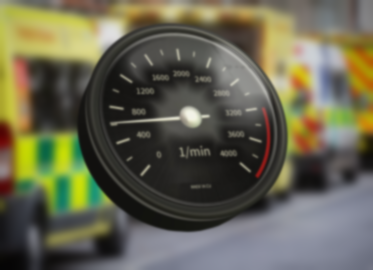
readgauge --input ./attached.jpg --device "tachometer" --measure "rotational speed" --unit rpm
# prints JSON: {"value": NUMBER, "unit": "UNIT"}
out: {"value": 600, "unit": "rpm"}
